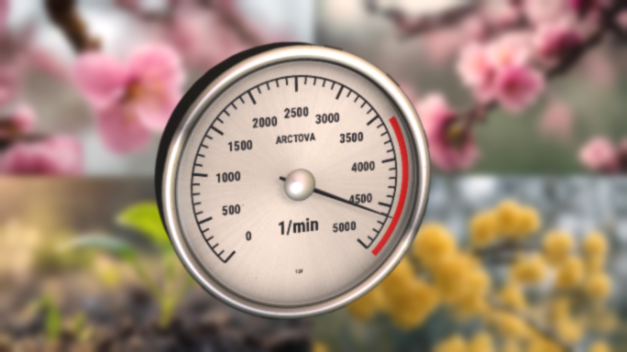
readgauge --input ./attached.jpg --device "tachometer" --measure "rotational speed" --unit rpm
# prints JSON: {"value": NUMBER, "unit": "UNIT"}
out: {"value": 4600, "unit": "rpm"}
